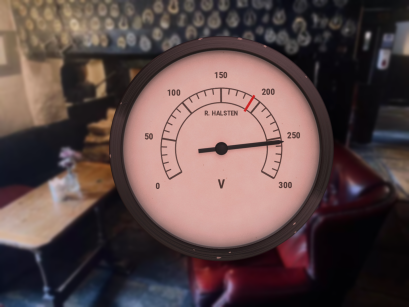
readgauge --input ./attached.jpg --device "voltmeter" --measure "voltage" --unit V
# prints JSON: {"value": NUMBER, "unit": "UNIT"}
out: {"value": 255, "unit": "V"}
